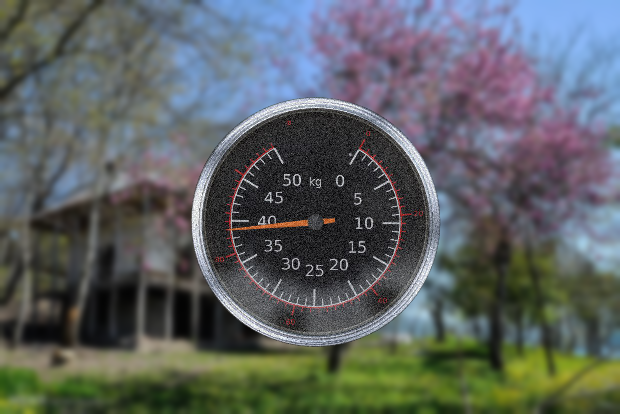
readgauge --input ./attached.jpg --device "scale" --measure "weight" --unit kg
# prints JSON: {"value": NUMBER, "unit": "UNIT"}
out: {"value": 39, "unit": "kg"}
